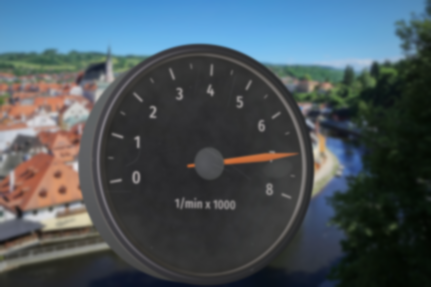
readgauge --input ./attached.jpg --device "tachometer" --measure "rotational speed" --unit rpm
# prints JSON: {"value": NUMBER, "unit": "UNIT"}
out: {"value": 7000, "unit": "rpm"}
